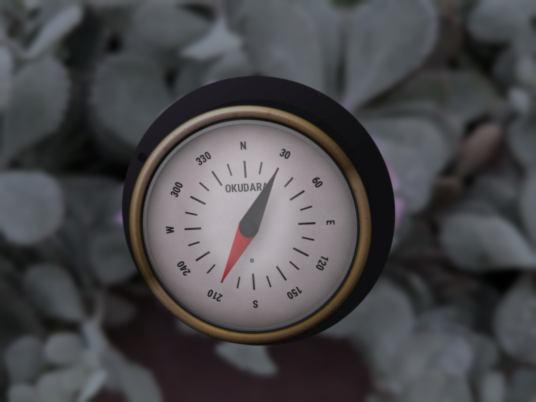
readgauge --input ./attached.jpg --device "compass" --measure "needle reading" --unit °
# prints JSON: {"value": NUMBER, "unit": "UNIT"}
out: {"value": 210, "unit": "°"}
